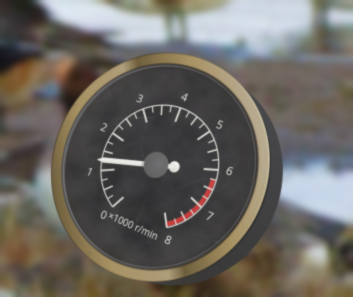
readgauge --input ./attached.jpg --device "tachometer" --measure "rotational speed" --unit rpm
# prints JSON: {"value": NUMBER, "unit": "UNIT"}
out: {"value": 1250, "unit": "rpm"}
